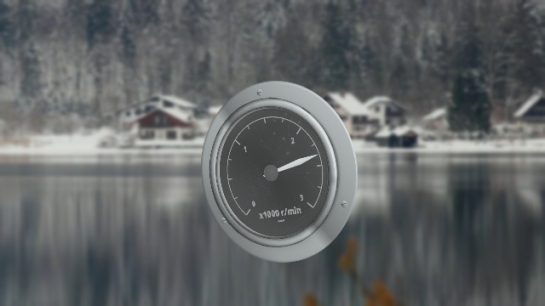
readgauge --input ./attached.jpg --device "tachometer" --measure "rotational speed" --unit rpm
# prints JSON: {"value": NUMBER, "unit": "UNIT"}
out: {"value": 2375, "unit": "rpm"}
